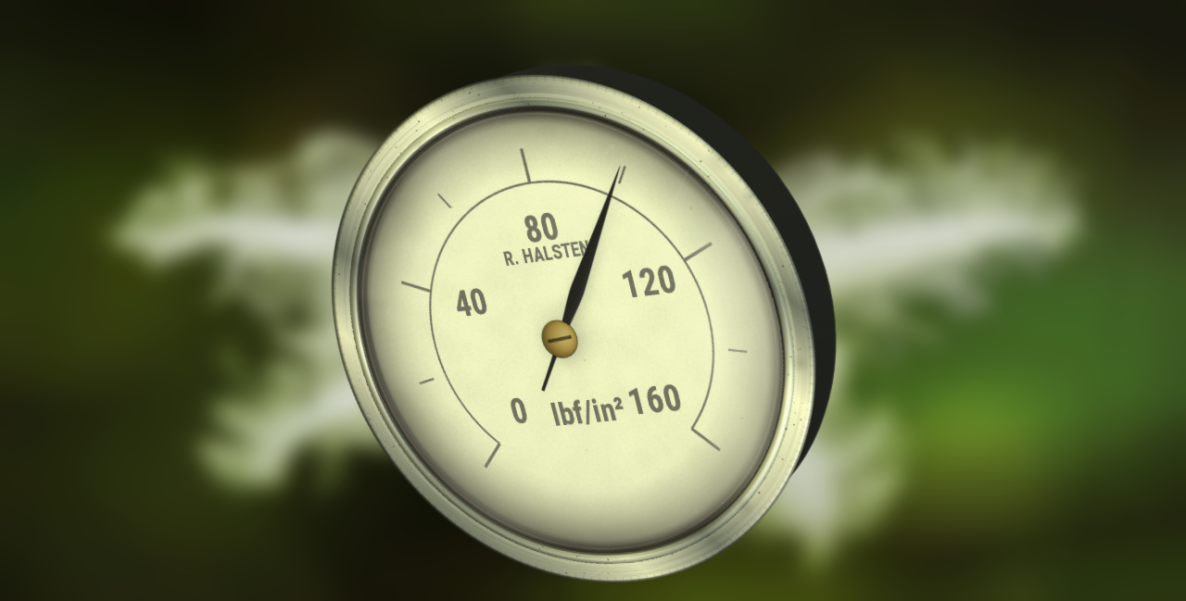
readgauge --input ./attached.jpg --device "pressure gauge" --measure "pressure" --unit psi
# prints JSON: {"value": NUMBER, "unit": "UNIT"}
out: {"value": 100, "unit": "psi"}
